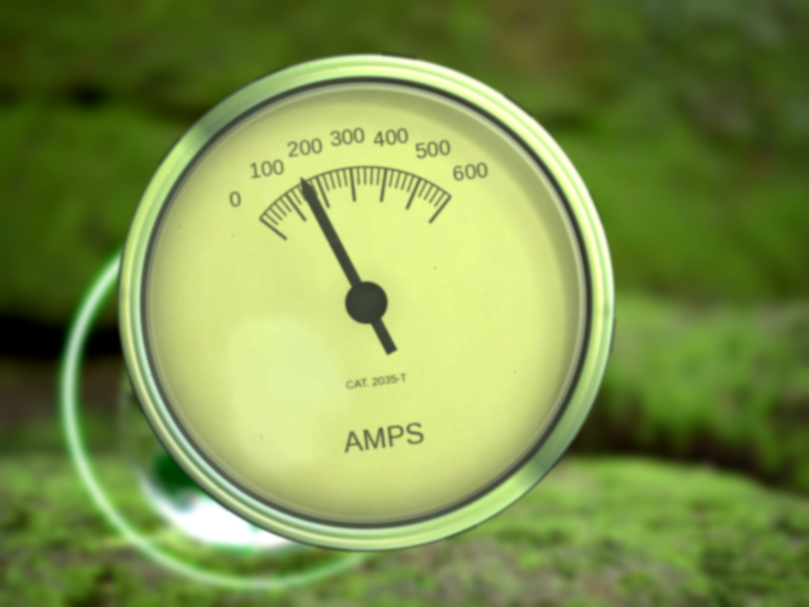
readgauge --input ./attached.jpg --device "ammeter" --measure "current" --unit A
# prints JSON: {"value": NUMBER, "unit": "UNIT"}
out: {"value": 160, "unit": "A"}
